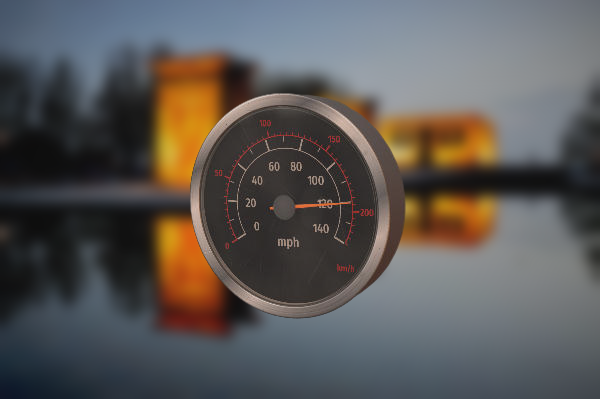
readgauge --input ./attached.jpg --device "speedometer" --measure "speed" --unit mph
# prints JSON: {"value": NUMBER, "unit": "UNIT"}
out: {"value": 120, "unit": "mph"}
